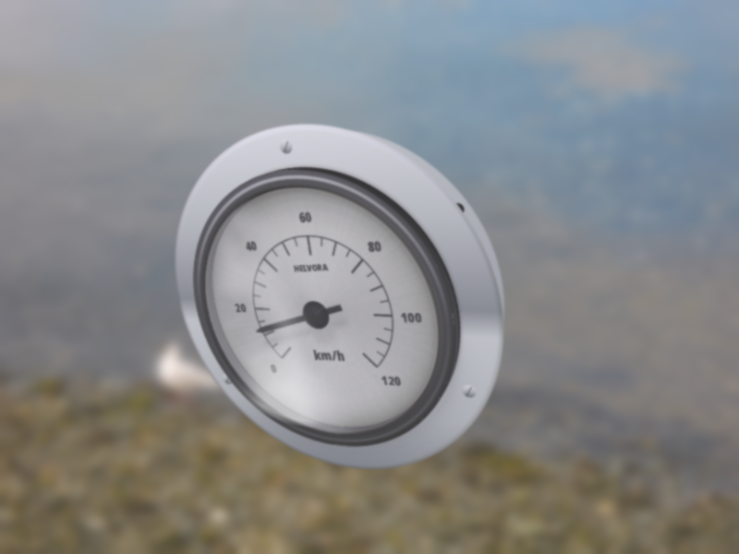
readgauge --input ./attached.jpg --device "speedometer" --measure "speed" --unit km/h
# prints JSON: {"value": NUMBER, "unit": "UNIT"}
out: {"value": 12.5, "unit": "km/h"}
